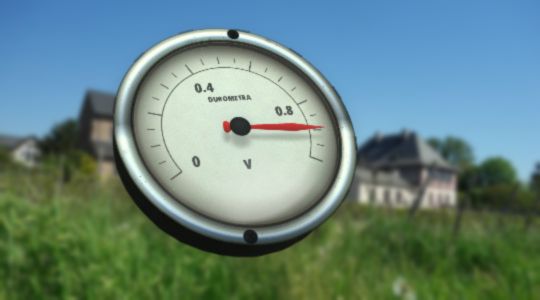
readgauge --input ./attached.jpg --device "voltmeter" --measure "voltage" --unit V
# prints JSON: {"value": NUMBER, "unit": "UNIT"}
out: {"value": 0.9, "unit": "V"}
